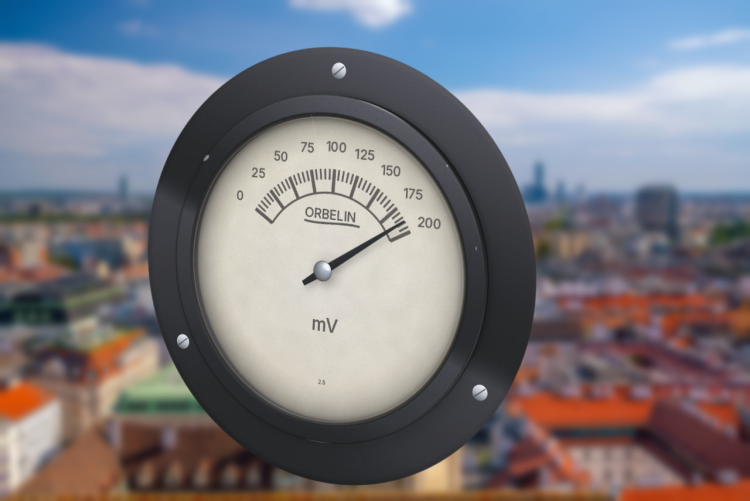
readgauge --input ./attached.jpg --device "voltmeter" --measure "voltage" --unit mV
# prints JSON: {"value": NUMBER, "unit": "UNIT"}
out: {"value": 190, "unit": "mV"}
